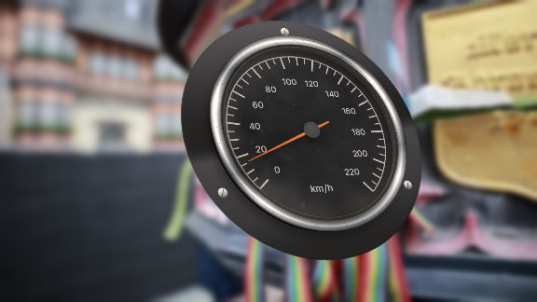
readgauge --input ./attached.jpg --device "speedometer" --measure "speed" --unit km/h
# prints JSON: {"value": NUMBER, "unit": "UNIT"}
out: {"value": 15, "unit": "km/h"}
